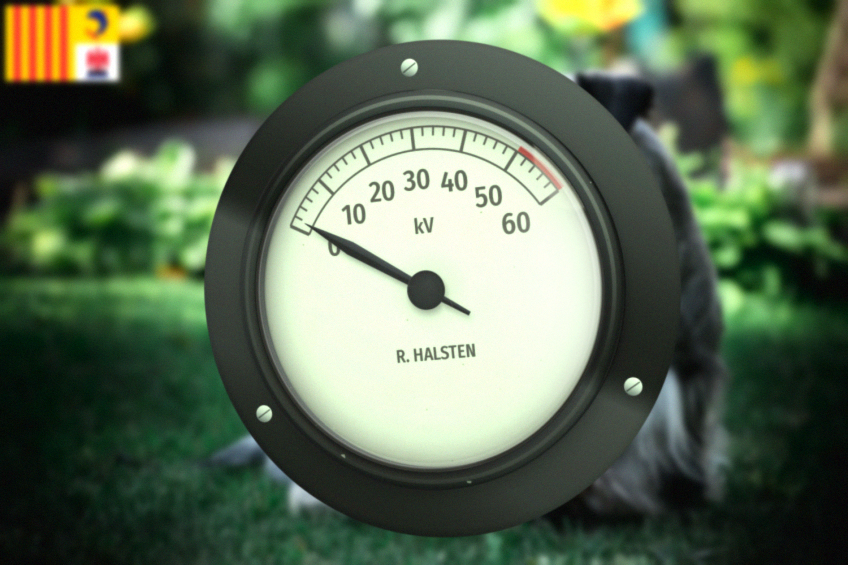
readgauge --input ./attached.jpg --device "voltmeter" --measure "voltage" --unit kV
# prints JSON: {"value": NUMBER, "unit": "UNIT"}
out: {"value": 2, "unit": "kV"}
